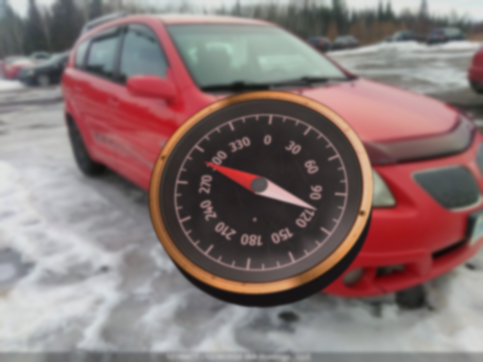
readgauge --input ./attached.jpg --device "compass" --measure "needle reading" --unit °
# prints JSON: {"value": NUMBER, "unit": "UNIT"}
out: {"value": 290, "unit": "°"}
